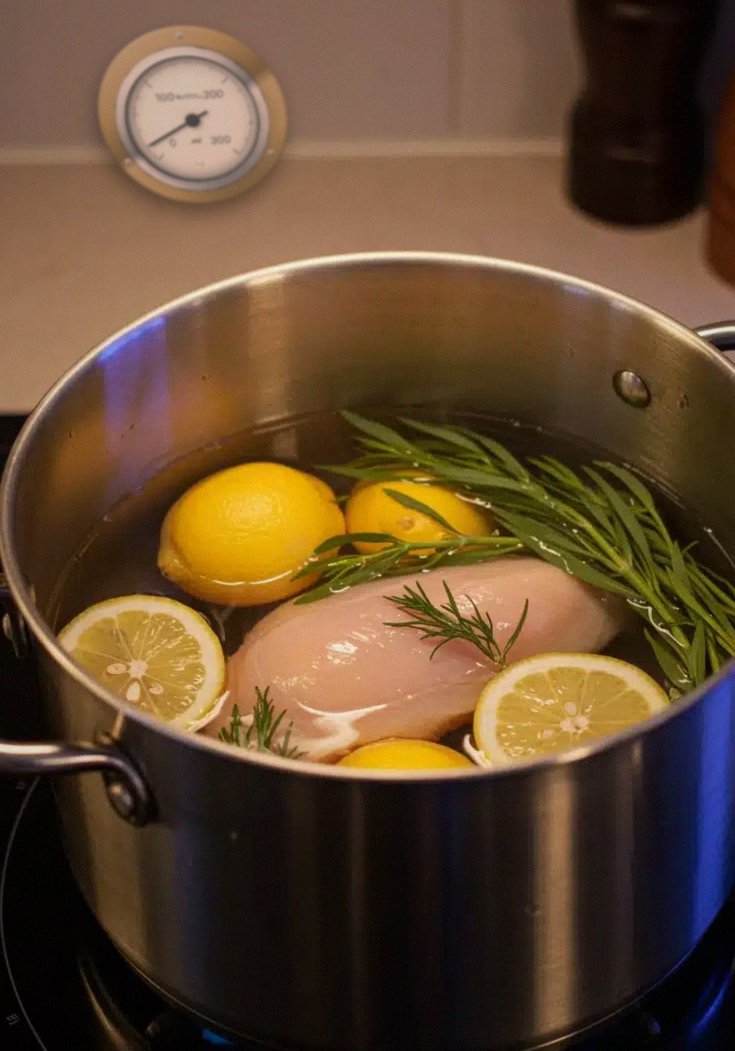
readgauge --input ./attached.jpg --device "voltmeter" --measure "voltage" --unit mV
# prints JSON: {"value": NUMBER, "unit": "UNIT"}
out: {"value": 20, "unit": "mV"}
